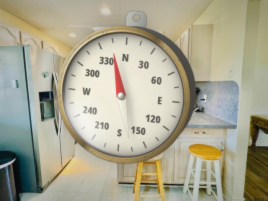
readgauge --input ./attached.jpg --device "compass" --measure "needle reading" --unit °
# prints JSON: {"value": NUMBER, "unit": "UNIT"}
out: {"value": 345, "unit": "°"}
